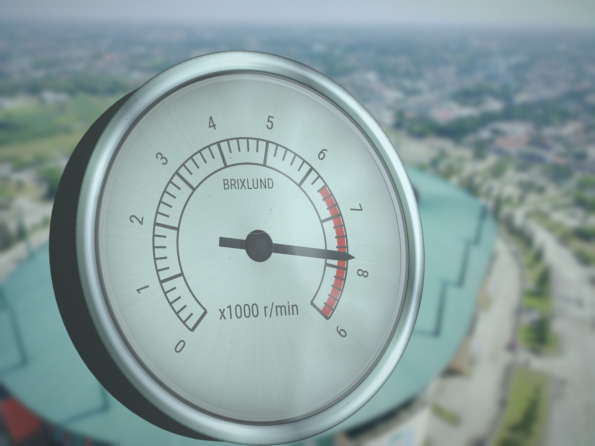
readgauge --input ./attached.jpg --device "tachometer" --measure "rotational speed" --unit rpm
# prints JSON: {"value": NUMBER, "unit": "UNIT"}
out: {"value": 7800, "unit": "rpm"}
